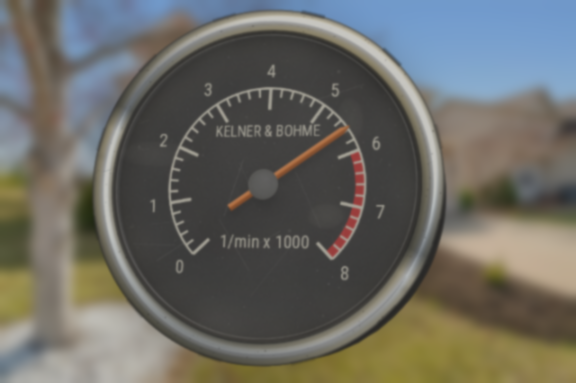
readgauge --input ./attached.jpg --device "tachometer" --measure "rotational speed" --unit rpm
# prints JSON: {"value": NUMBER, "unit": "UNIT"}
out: {"value": 5600, "unit": "rpm"}
